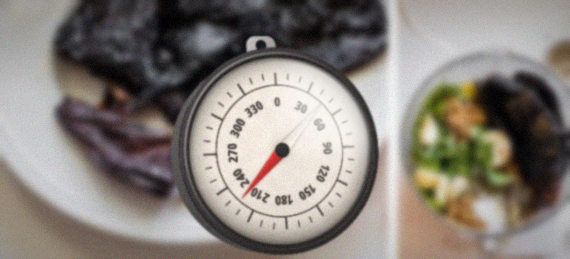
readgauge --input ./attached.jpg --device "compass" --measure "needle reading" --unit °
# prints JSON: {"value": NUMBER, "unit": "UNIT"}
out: {"value": 225, "unit": "°"}
